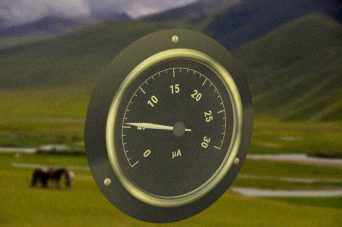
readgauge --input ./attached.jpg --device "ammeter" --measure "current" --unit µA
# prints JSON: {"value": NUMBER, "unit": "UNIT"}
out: {"value": 5.5, "unit": "µA"}
